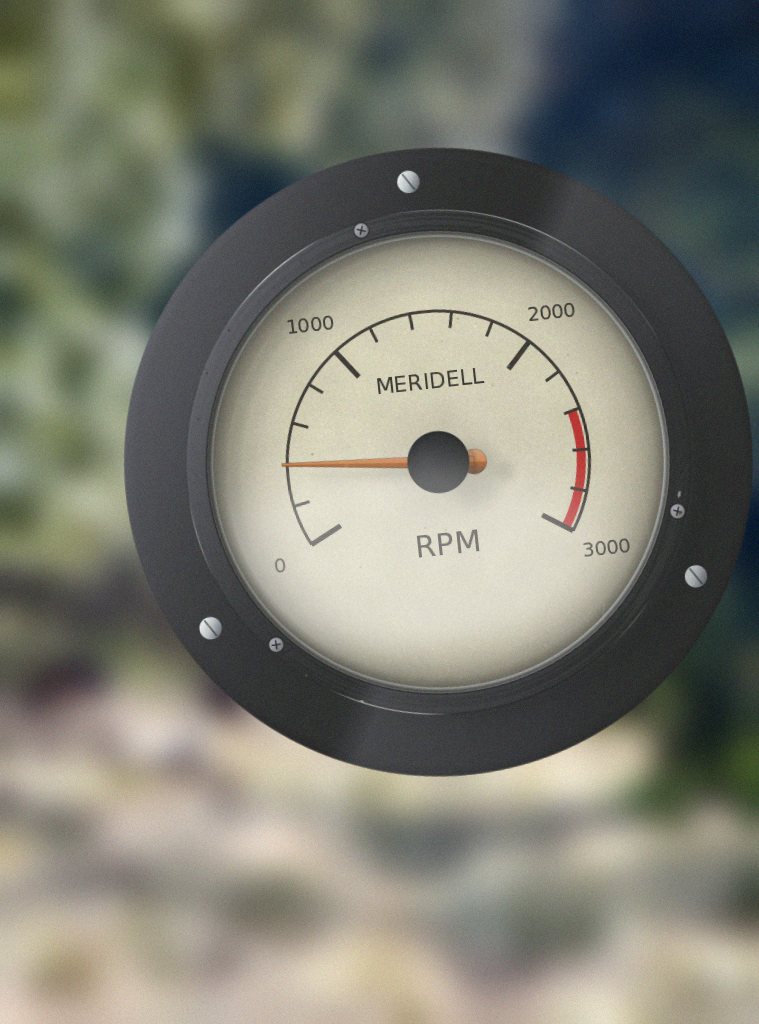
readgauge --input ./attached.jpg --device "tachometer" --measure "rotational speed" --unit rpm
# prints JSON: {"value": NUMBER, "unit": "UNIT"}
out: {"value": 400, "unit": "rpm"}
